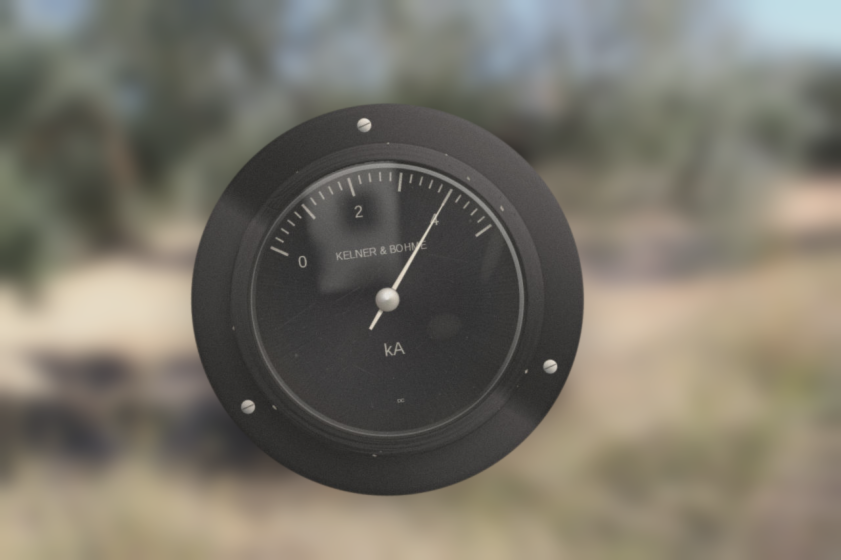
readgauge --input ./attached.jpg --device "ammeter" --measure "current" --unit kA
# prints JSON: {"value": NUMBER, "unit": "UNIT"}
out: {"value": 4, "unit": "kA"}
